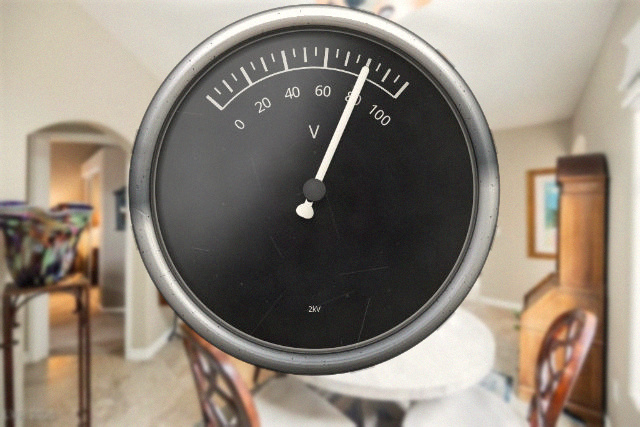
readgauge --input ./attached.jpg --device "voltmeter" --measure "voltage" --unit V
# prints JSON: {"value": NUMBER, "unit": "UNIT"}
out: {"value": 80, "unit": "V"}
